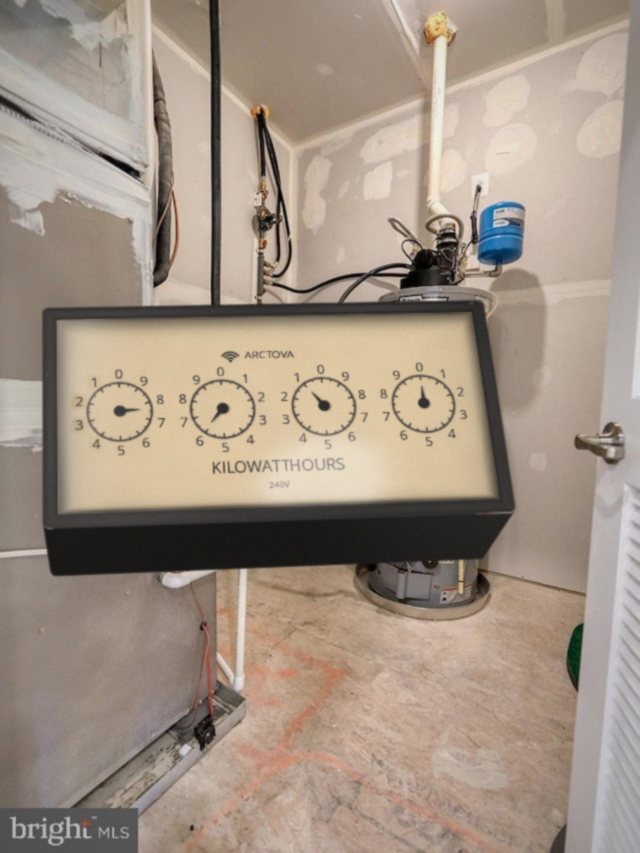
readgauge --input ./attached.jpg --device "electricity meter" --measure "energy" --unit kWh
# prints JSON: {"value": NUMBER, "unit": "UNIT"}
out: {"value": 7610, "unit": "kWh"}
